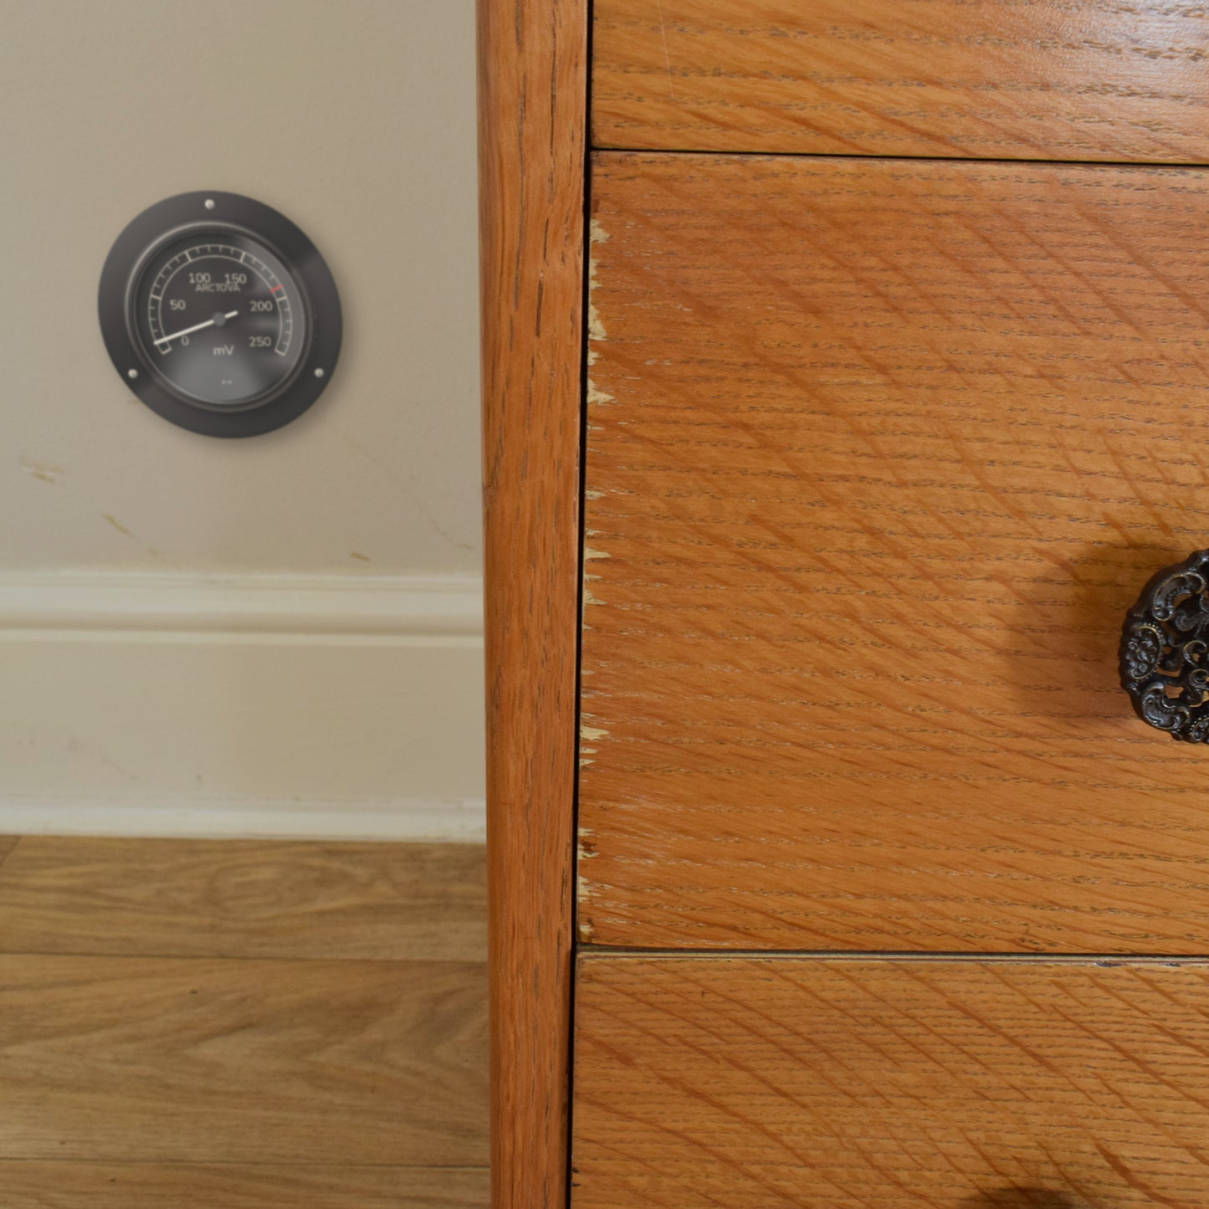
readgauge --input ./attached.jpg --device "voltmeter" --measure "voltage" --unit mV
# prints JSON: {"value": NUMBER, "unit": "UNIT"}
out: {"value": 10, "unit": "mV"}
